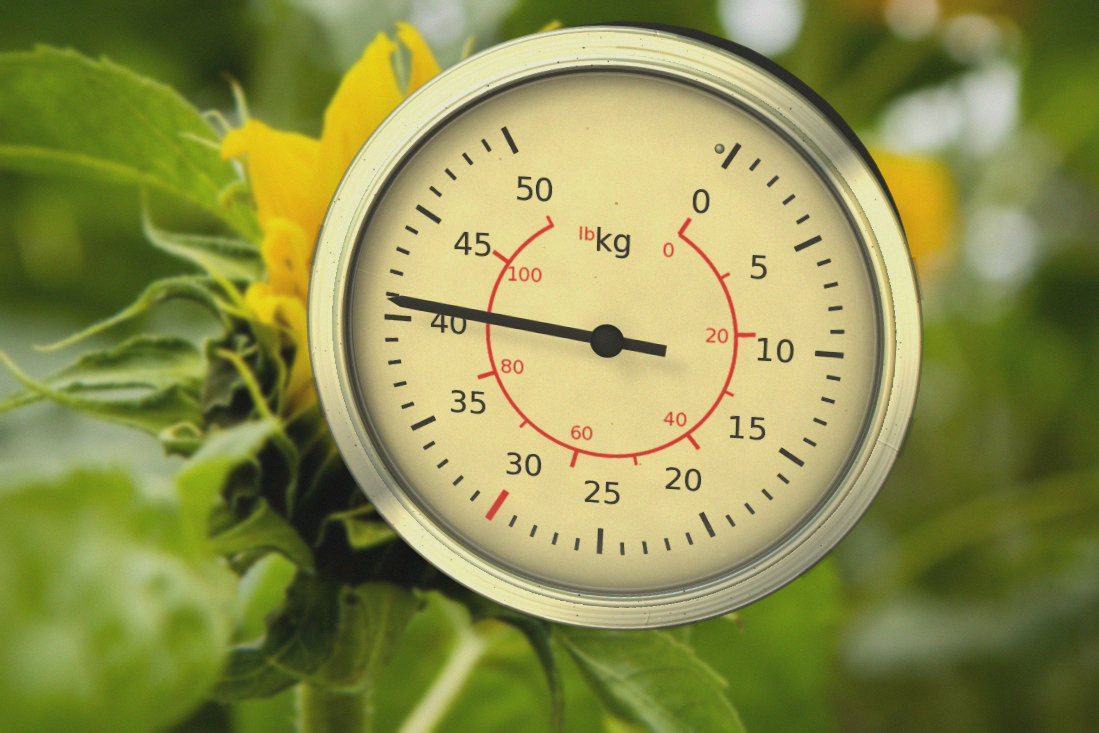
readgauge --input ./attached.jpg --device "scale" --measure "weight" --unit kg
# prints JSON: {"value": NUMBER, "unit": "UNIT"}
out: {"value": 41, "unit": "kg"}
